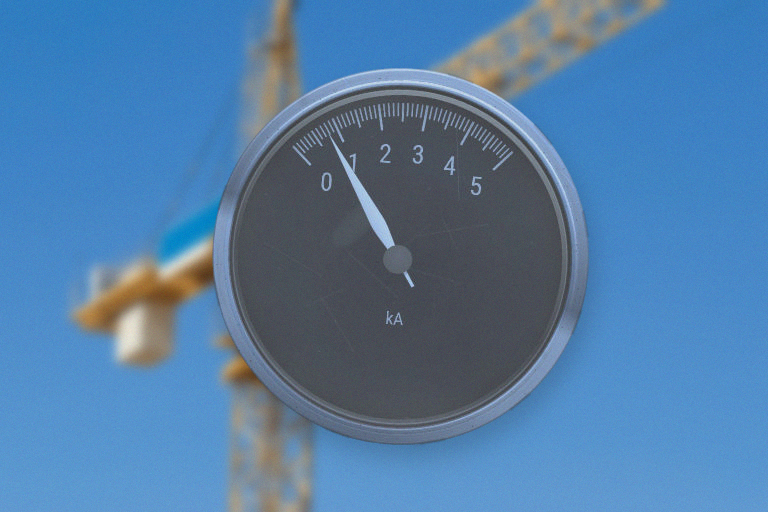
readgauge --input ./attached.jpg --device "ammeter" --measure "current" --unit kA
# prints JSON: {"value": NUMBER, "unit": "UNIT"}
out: {"value": 0.8, "unit": "kA"}
